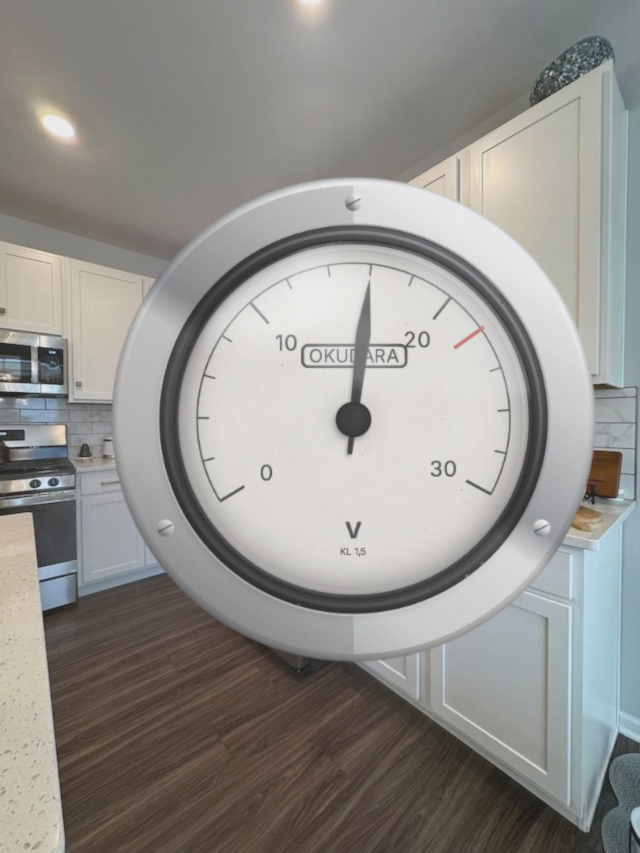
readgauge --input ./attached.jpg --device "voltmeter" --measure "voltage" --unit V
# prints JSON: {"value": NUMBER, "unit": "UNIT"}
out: {"value": 16, "unit": "V"}
